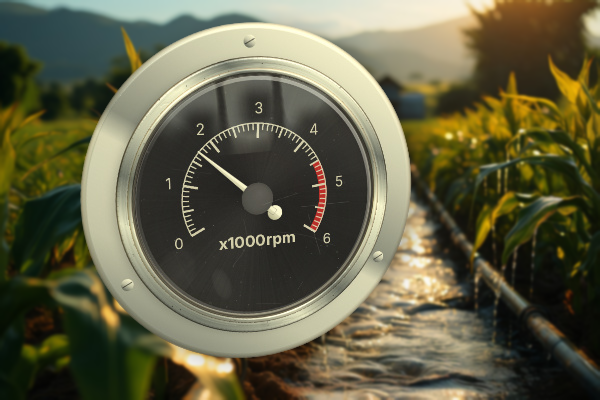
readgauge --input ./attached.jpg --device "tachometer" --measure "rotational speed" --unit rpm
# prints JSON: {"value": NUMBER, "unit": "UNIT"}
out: {"value": 1700, "unit": "rpm"}
